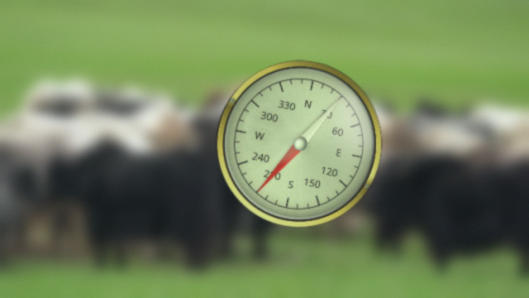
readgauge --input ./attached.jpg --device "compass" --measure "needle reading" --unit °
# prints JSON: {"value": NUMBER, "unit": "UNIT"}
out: {"value": 210, "unit": "°"}
